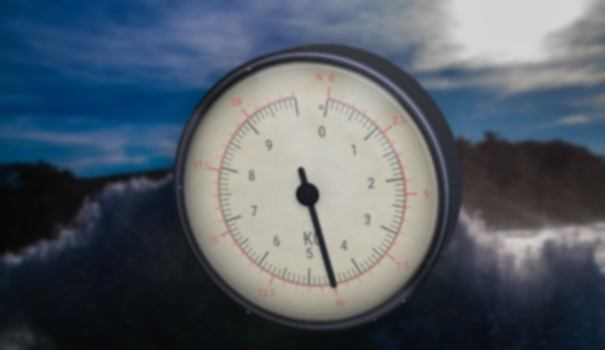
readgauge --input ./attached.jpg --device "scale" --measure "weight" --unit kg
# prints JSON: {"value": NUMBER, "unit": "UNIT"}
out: {"value": 4.5, "unit": "kg"}
